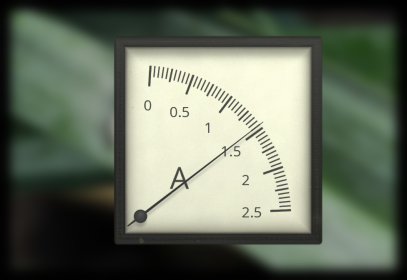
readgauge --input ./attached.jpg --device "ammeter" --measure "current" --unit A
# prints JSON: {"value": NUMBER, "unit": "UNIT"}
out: {"value": 1.45, "unit": "A"}
